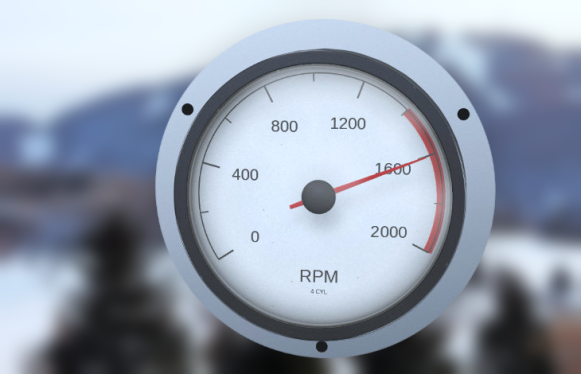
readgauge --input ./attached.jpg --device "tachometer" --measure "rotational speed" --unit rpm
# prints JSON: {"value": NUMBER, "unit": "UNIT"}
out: {"value": 1600, "unit": "rpm"}
